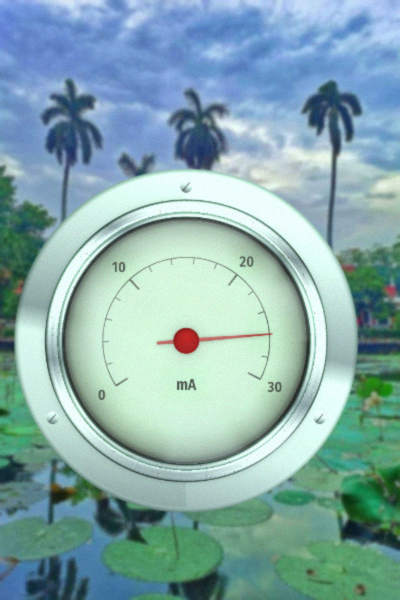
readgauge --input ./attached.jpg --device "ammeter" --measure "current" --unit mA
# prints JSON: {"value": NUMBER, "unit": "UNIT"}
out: {"value": 26, "unit": "mA"}
